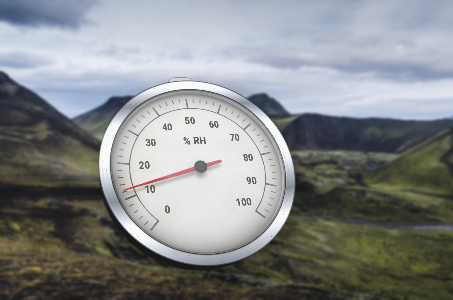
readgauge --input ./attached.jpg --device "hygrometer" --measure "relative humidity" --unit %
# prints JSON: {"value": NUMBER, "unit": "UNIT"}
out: {"value": 12, "unit": "%"}
